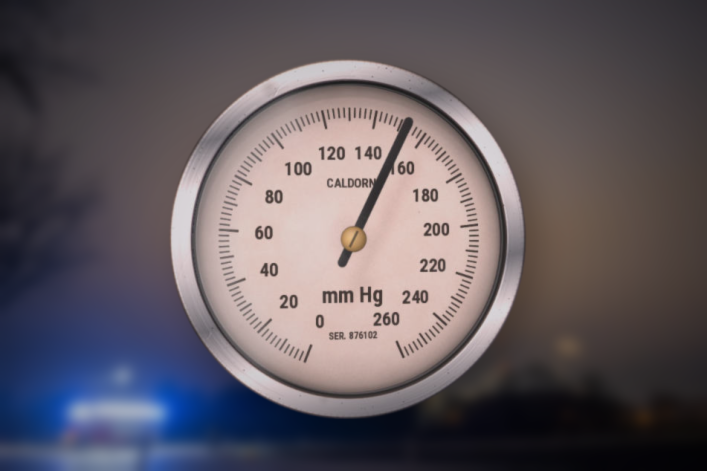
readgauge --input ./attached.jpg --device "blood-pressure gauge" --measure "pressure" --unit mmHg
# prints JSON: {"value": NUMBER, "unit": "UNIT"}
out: {"value": 152, "unit": "mmHg"}
